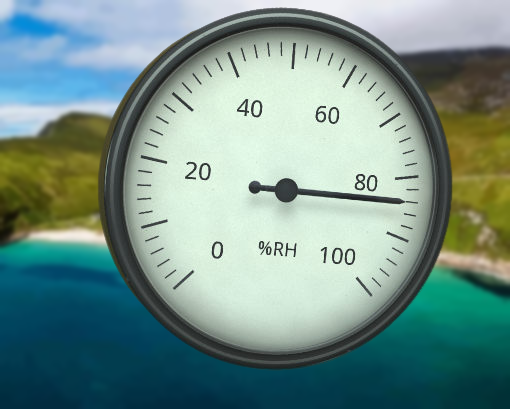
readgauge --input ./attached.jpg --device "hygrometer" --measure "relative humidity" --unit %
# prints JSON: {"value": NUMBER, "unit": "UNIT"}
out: {"value": 84, "unit": "%"}
